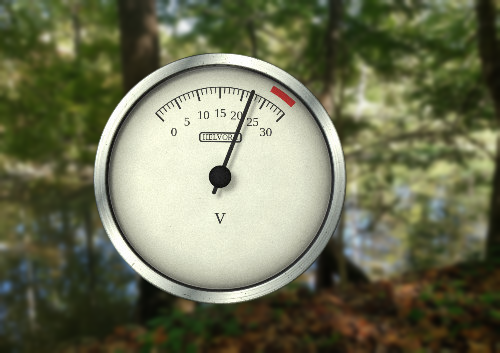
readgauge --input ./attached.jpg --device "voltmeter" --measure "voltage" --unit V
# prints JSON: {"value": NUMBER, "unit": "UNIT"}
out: {"value": 22, "unit": "V"}
